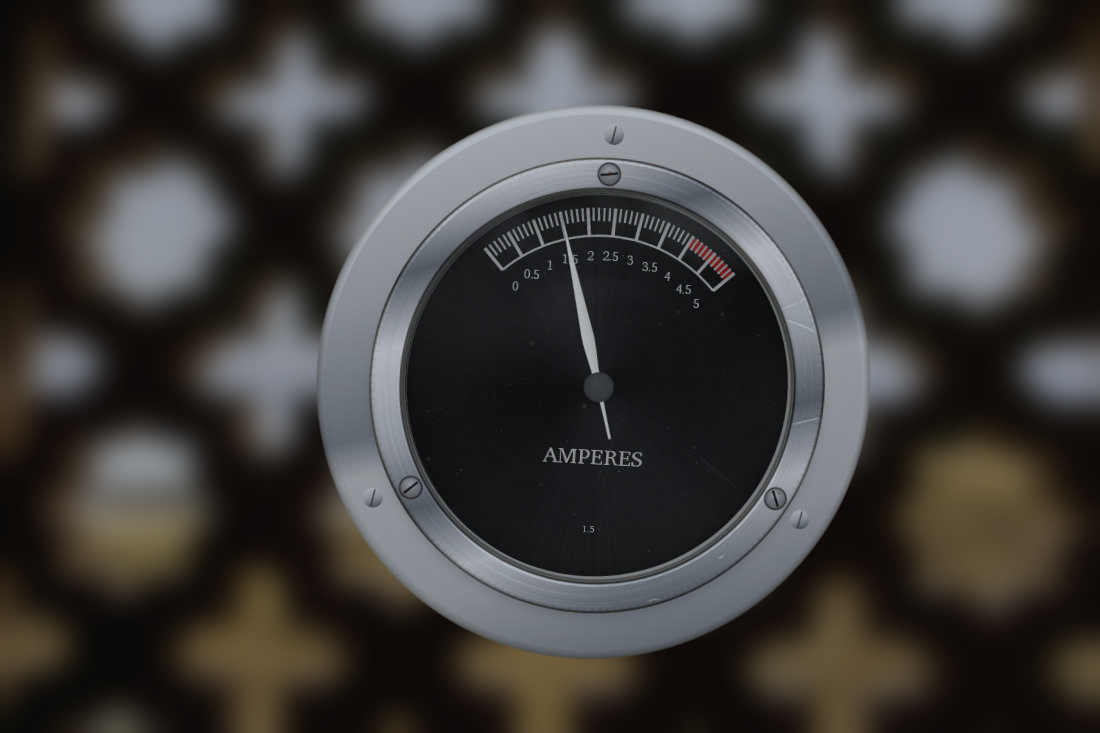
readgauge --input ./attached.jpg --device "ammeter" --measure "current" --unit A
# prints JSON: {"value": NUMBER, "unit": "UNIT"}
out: {"value": 1.5, "unit": "A"}
